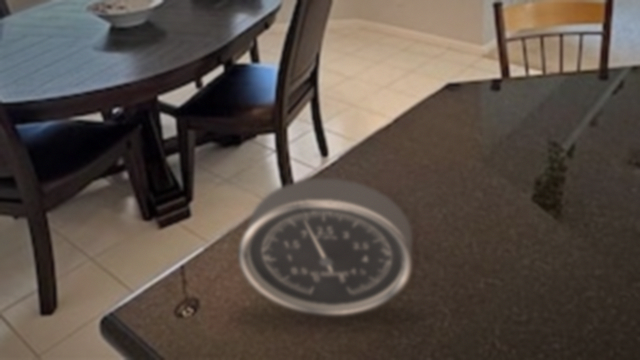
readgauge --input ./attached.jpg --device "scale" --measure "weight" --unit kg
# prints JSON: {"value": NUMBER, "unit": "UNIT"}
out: {"value": 2.25, "unit": "kg"}
